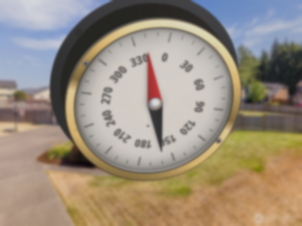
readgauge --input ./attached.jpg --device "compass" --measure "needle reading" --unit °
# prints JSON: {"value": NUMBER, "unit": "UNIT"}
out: {"value": 340, "unit": "°"}
